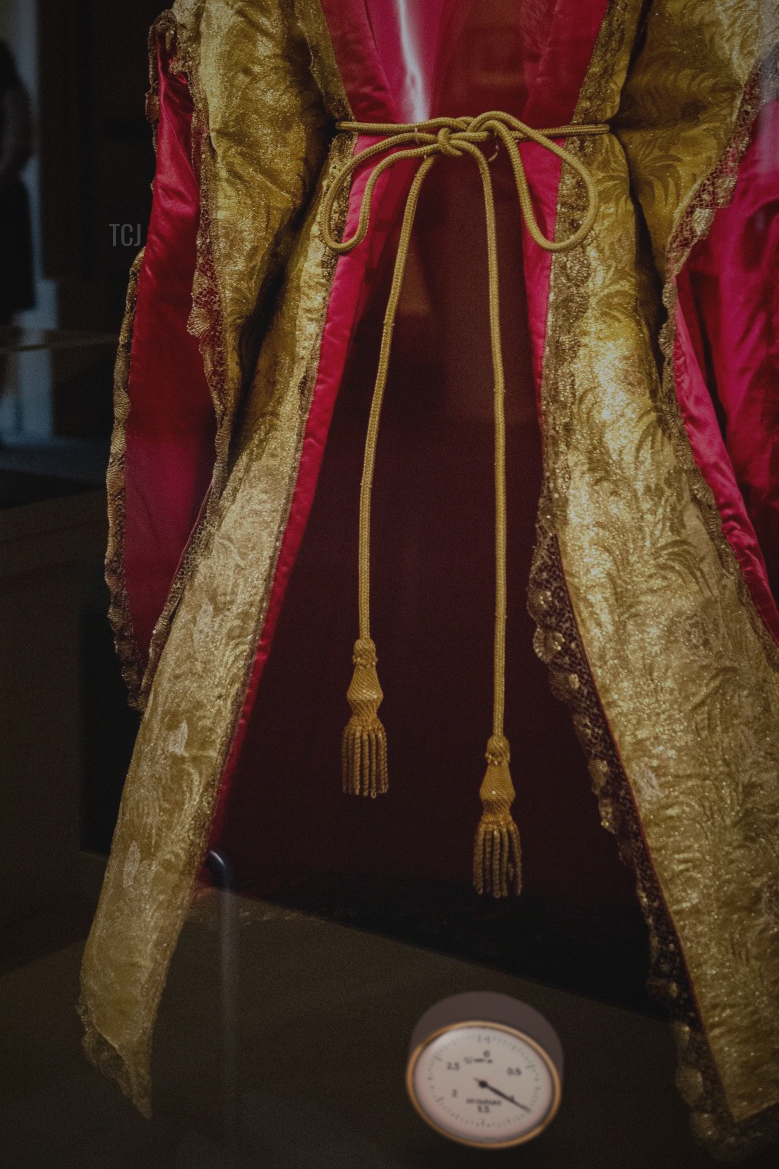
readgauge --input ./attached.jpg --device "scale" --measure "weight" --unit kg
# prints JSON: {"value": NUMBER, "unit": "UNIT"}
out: {"value": 1, "unit": "kg"}
